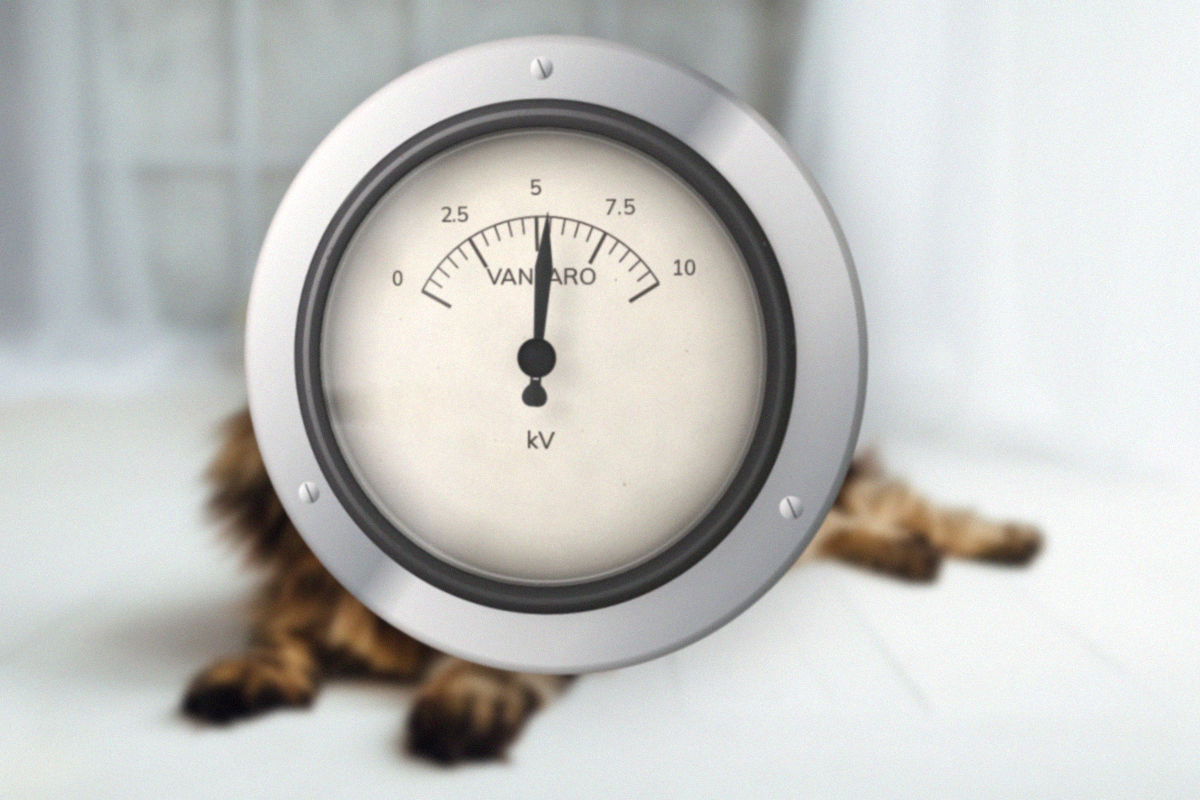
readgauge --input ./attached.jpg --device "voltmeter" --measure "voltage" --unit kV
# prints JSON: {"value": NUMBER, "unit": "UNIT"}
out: {"value": 5.5, "unit": "kV"}
